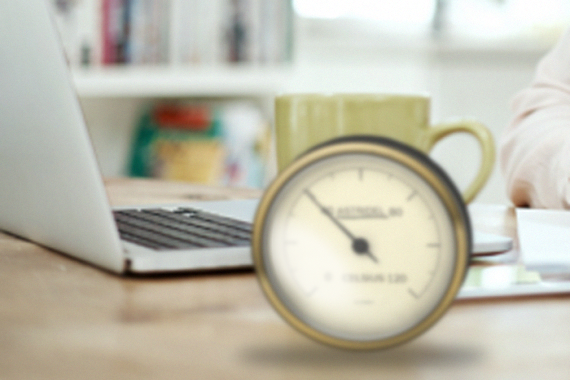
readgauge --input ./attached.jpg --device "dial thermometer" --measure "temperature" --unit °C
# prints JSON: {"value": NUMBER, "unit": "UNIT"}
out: {"value": 40, "unit": "°C"}
